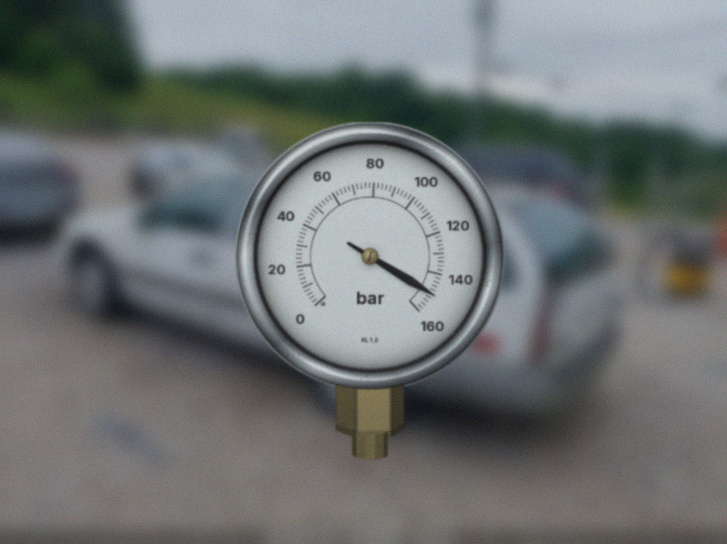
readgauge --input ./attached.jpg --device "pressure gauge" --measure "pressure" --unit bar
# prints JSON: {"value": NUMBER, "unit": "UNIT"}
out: {"value": 150, "unit": "bar"}
